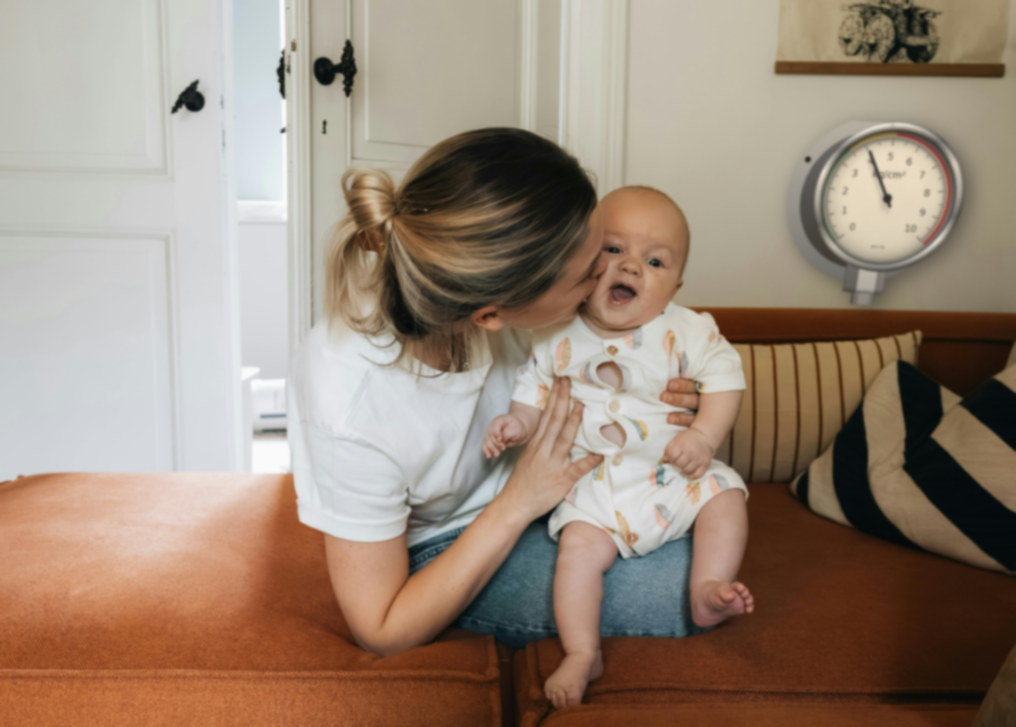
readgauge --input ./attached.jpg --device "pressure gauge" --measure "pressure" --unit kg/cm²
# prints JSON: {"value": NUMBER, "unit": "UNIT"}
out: {"value": 4, "unit": "kg/cm²"}
